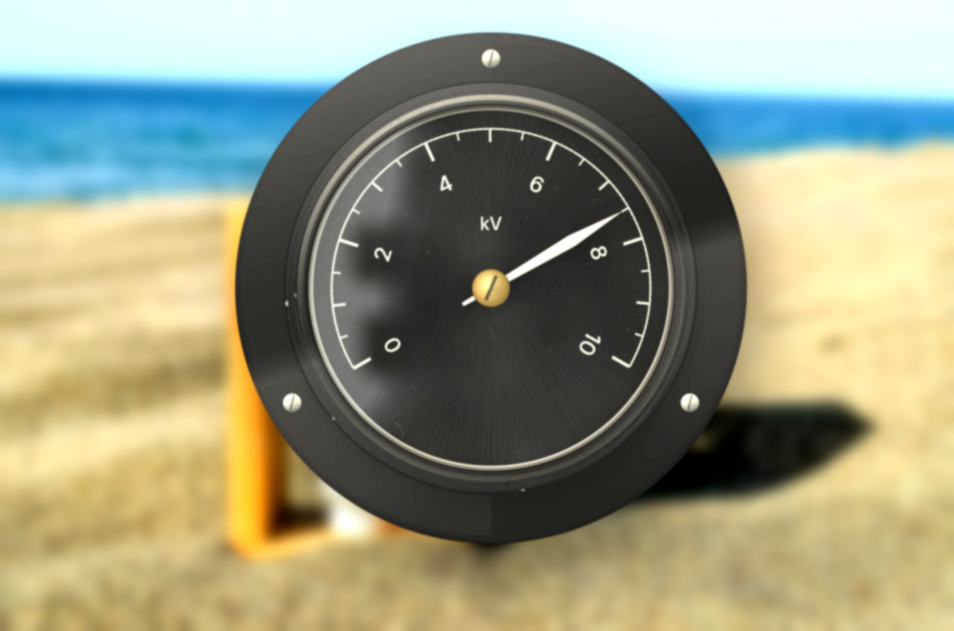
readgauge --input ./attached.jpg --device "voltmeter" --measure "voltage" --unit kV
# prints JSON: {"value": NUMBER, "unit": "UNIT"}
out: {"value": 7.5, "unit": "kV"}
